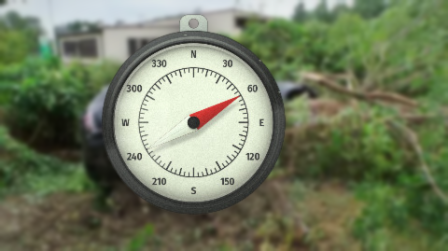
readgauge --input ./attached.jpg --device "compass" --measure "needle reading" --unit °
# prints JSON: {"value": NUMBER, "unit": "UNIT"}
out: {"value": 60, "unit": "°"}
